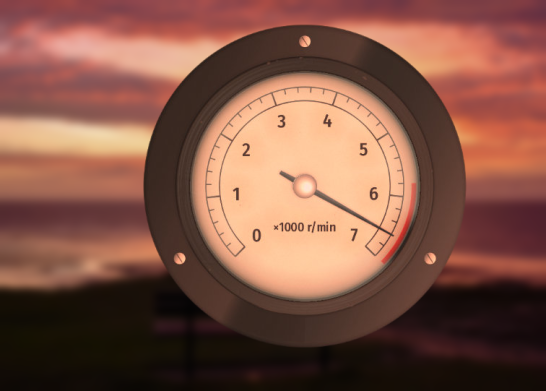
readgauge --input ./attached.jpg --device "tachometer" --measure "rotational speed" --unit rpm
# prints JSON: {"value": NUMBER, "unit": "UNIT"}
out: {"value": 6600, "unit": "rpm"}
